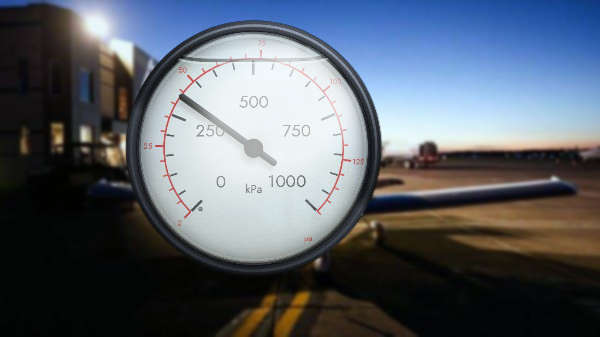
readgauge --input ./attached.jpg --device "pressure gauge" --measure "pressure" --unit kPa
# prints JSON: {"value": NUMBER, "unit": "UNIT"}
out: {"value": 300, "unit": "kPa"}
